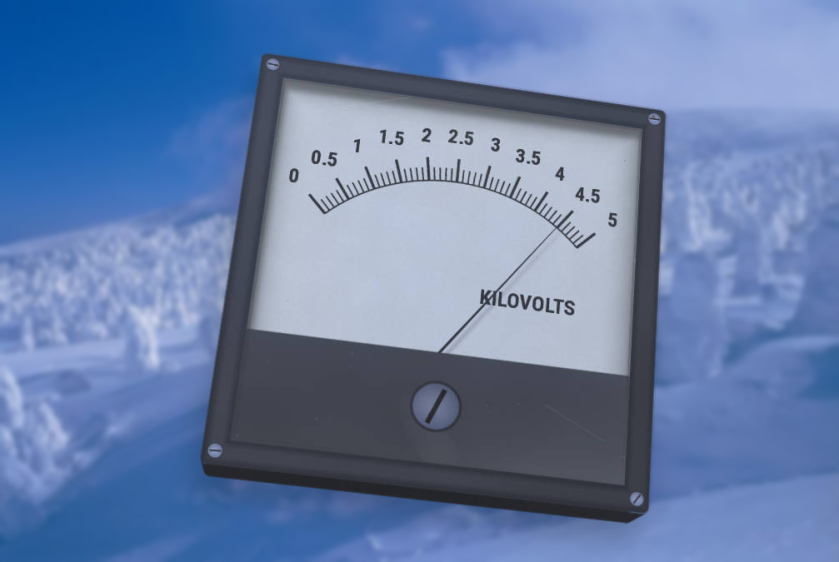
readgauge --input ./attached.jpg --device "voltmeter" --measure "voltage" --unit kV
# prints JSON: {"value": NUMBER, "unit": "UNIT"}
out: {"value": 4.5, "unit": "kV"}
